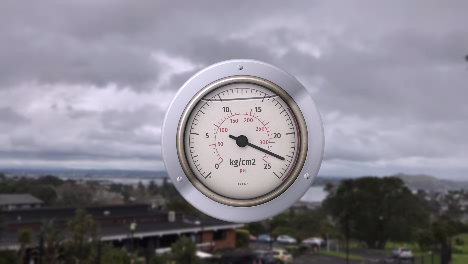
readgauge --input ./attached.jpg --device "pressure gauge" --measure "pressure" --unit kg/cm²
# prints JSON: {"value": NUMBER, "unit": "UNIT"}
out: {"value": 23, "unit": "kg/cm²"}
